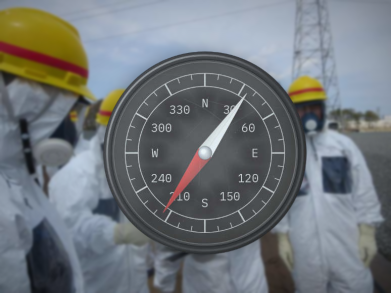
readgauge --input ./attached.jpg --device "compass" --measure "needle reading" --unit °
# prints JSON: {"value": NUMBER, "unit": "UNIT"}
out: {"value": 215, "unit": "°"}
